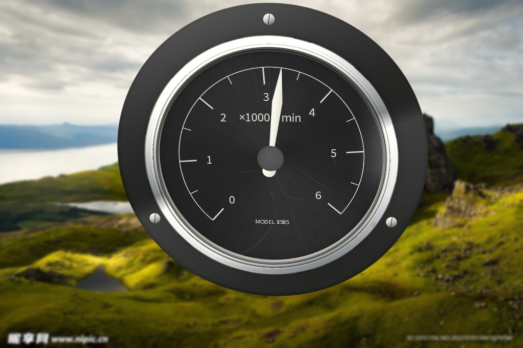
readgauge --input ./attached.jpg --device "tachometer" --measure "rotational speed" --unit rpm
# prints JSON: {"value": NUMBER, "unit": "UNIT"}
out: {"value": 3250, "unit": "rpm"}
